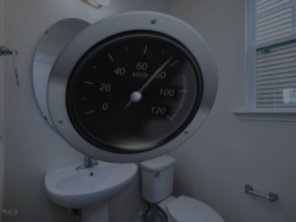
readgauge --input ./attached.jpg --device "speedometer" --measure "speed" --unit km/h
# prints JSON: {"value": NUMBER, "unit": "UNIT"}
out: {"value": 75, "unit": "km/h"}
